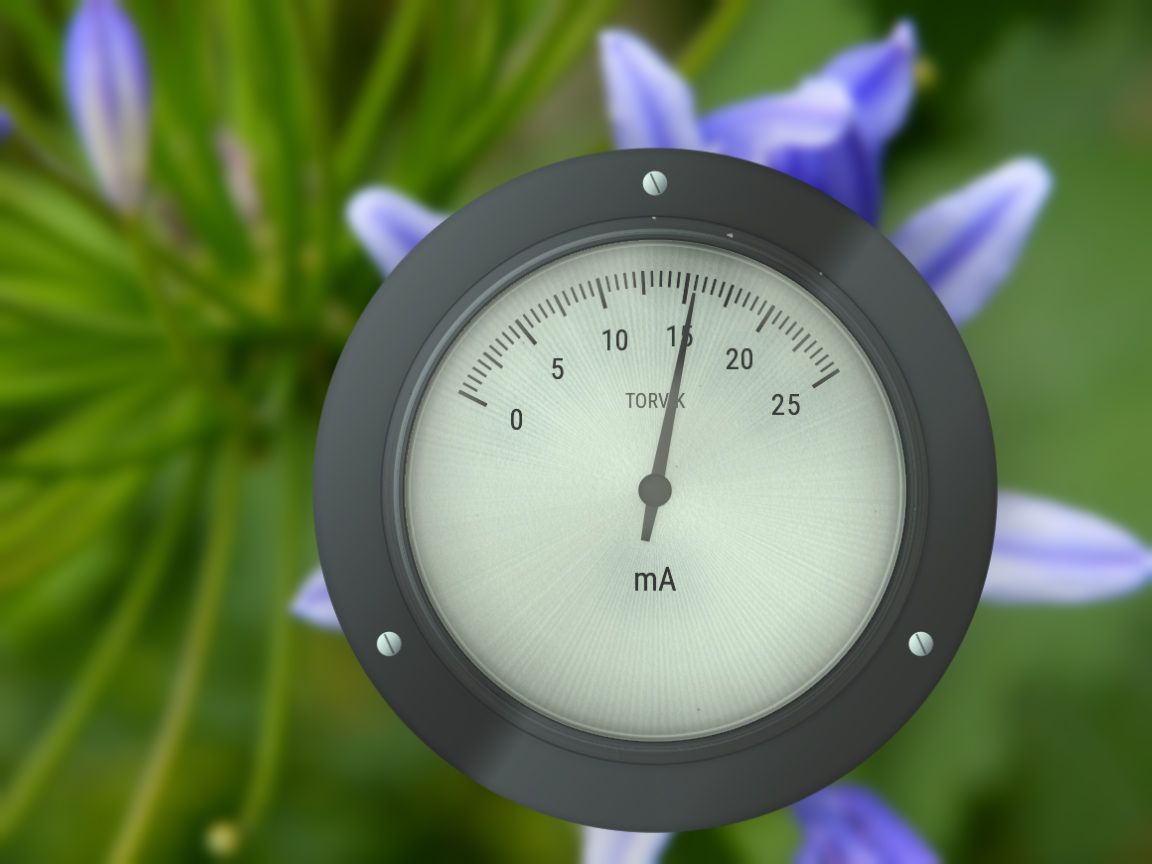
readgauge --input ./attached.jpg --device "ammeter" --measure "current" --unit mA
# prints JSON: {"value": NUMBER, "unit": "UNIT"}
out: {"value": 15.5, "unit": "mA"}
